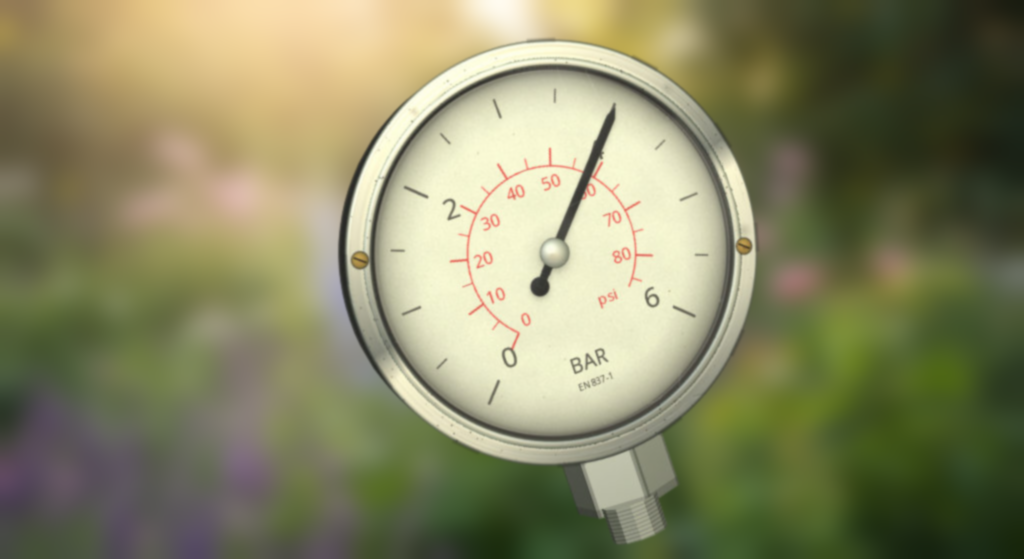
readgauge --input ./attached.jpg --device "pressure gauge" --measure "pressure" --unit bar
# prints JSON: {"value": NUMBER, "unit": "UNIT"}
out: {"value": 4, "unit": "bar"}
